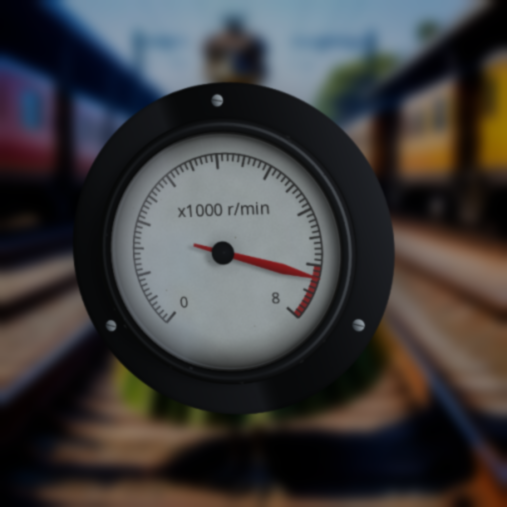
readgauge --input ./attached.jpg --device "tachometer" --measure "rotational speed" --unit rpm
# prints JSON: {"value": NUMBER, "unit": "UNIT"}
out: {"value": 7200, "unit": "rpm"}
